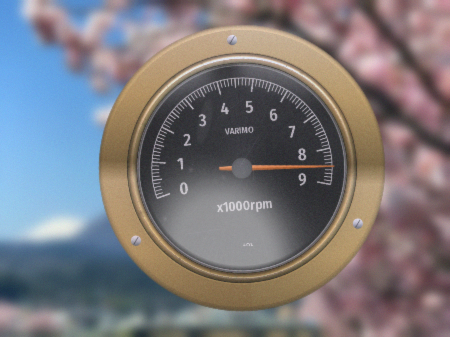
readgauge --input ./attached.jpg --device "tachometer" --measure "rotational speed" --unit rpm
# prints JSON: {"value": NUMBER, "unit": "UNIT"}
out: {"value": 8500, "unit": "rpm"}
